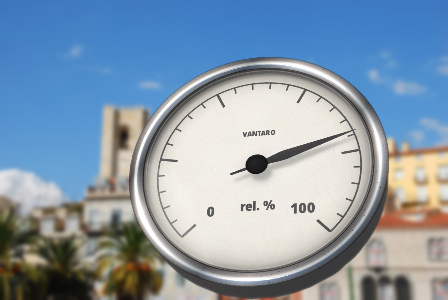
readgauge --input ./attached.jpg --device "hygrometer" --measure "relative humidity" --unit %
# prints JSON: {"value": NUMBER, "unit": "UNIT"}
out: {"value": 76, "unit": "%"}
